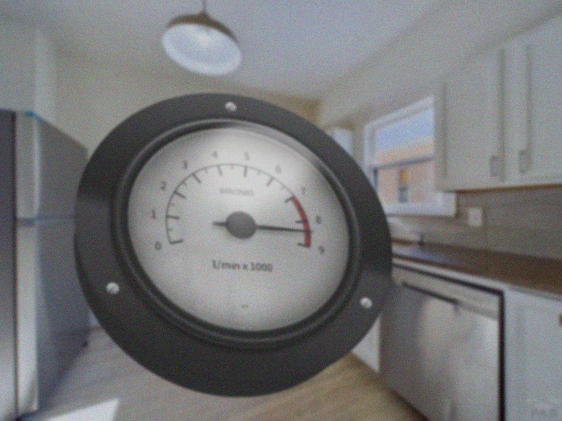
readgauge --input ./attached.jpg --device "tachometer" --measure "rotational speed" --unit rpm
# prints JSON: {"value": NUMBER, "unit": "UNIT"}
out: {"value": 8500, "unit": "rpm"}
